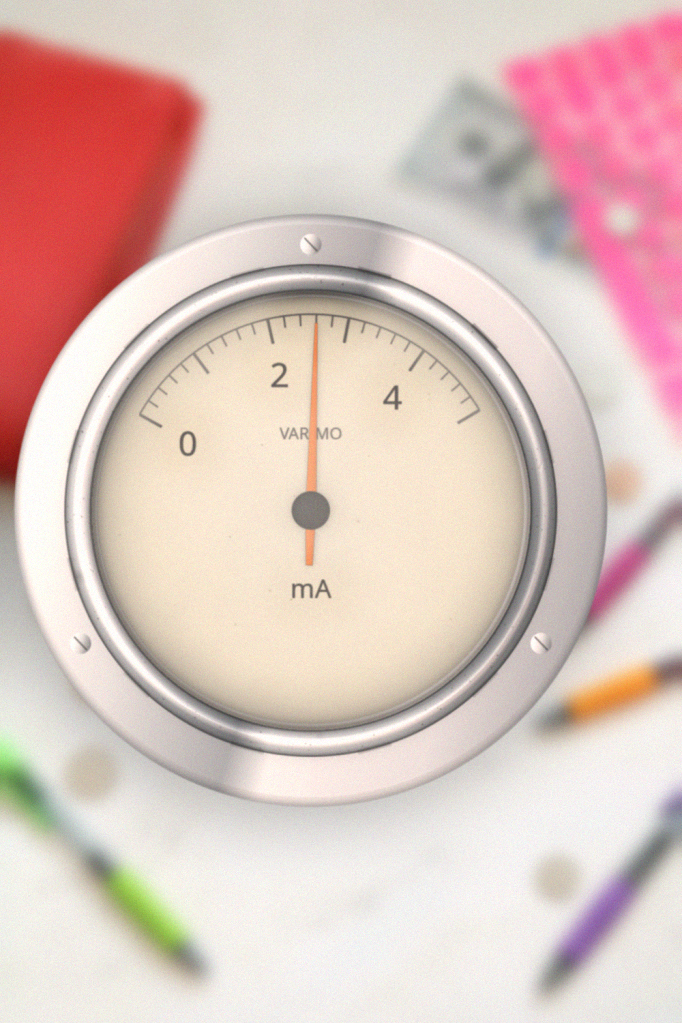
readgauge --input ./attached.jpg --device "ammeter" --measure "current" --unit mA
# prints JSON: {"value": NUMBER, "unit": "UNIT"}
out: {"value": 2.6, "unit": "mA"}
